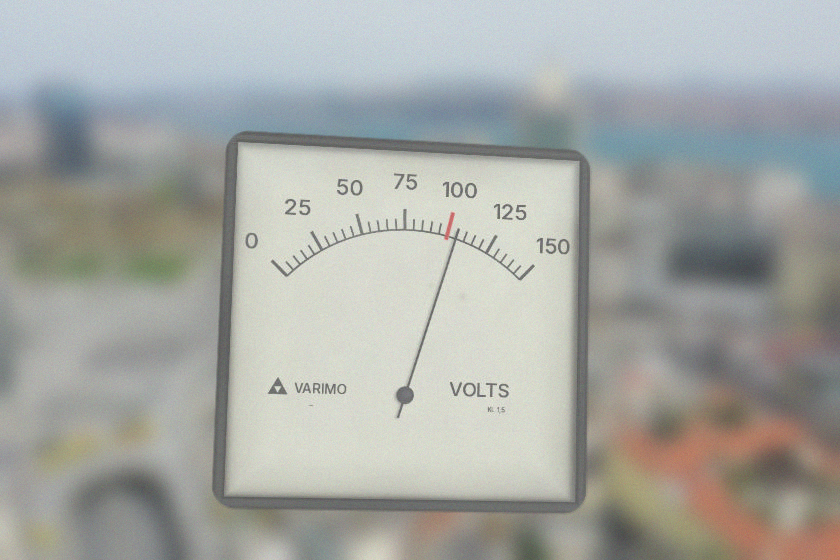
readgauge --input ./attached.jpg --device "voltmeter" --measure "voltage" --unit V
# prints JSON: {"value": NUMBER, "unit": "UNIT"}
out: {"value": 105, "unit": "V"}
